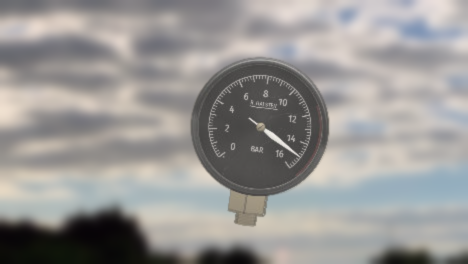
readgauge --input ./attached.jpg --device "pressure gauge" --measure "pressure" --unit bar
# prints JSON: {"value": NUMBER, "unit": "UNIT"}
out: {"value": 15, "unit": "bar"}
